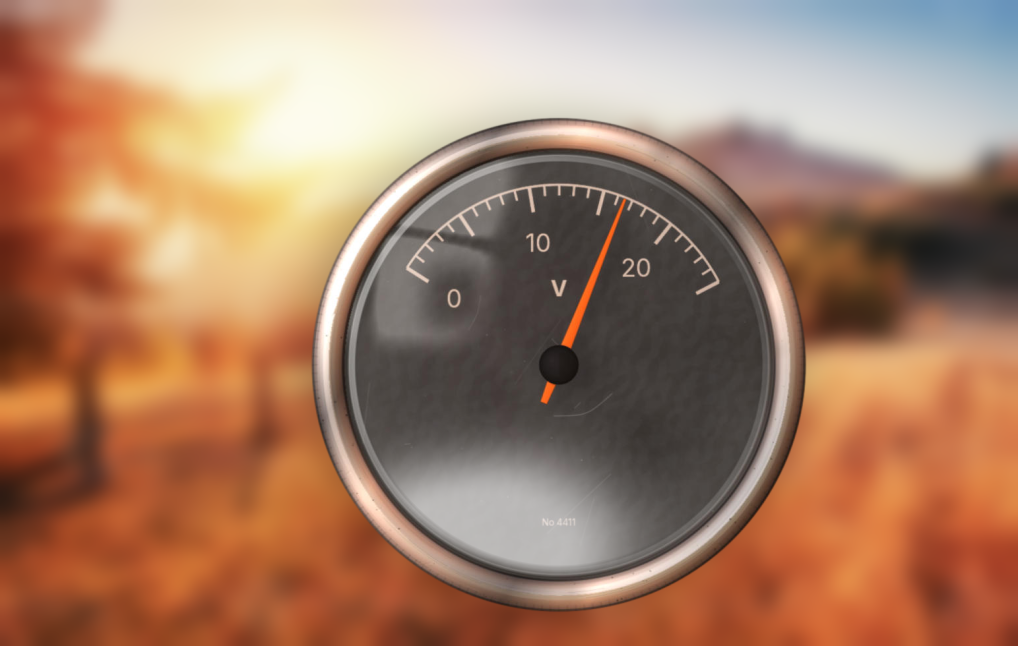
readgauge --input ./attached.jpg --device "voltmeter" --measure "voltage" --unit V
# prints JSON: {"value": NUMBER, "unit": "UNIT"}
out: {"value": 16.5, "unit": "V"}
